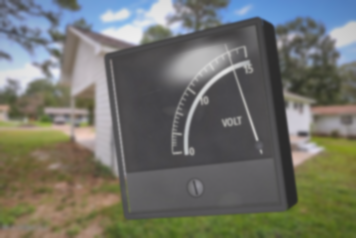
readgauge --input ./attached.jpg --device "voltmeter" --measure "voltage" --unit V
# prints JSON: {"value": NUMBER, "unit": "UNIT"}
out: {"value": 14, "unit": "V"}
